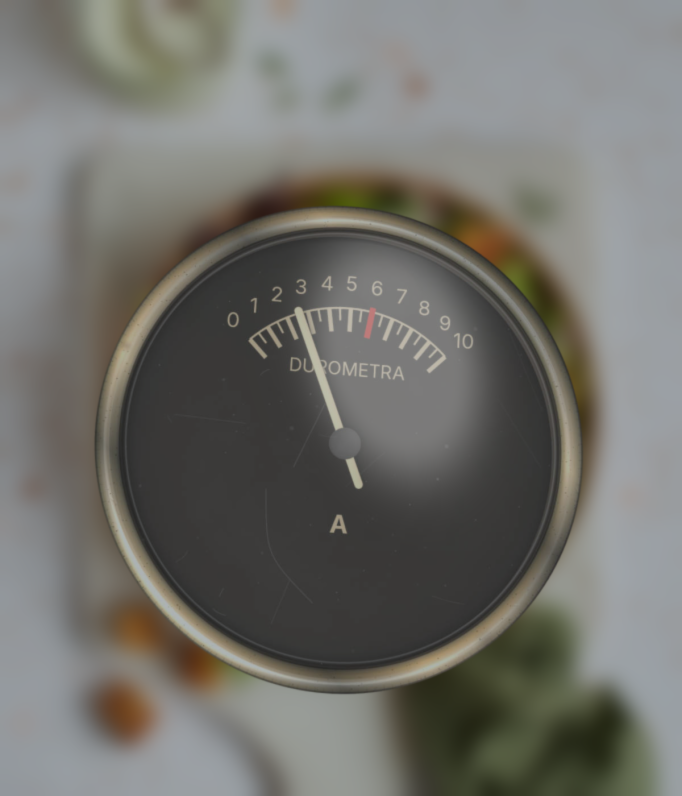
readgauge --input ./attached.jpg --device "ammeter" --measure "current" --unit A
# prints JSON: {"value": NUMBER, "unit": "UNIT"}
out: {"value": 2.5, "unit": "A"}
